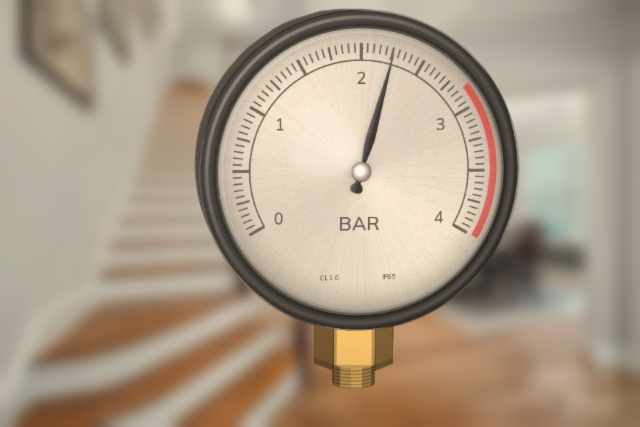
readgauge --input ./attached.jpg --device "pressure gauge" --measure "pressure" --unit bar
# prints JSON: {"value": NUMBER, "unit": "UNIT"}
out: {"value": 2.25, "unit": "bar"}
